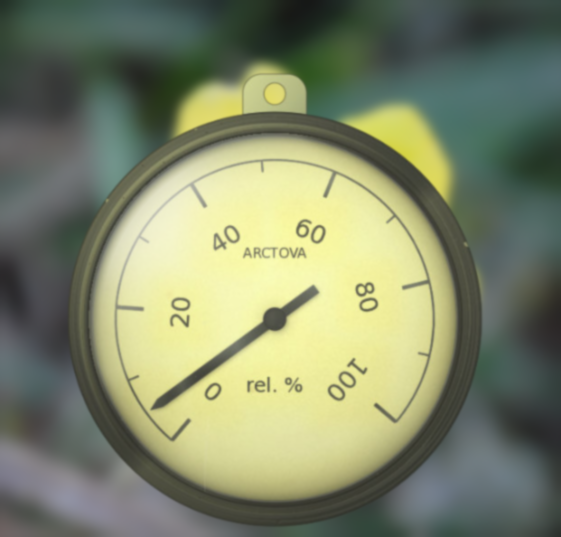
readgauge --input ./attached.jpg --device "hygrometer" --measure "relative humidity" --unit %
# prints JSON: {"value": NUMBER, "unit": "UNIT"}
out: {"value": 5, "unit": "%"}
